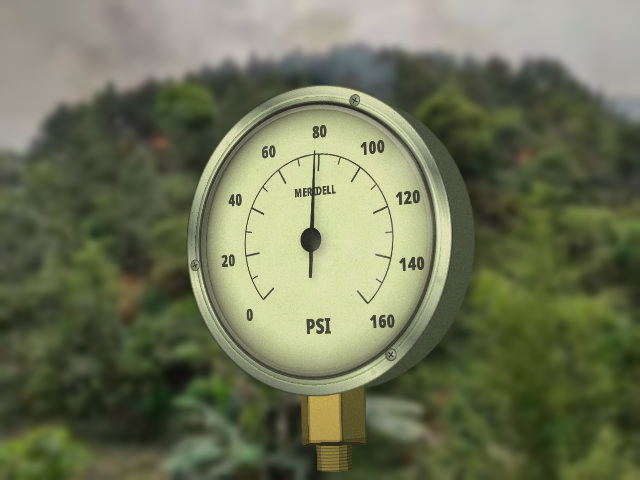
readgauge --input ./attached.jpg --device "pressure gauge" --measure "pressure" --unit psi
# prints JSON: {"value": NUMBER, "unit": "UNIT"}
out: {"value": 80, "unit": "psi"}
